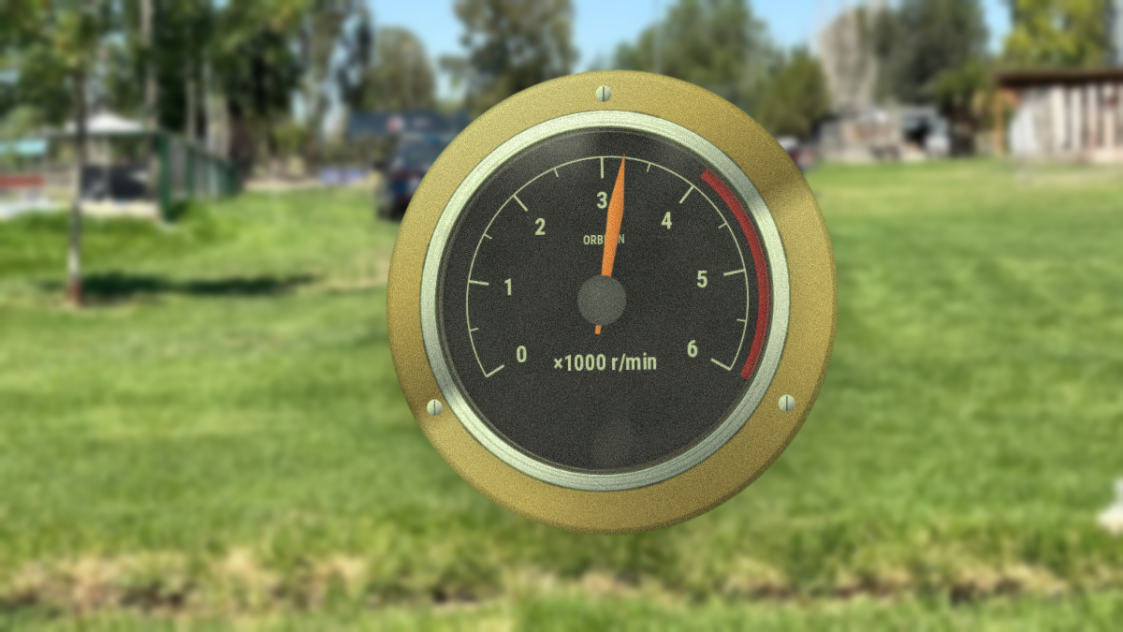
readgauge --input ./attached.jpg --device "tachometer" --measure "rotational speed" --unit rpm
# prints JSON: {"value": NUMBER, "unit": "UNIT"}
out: {"value": 3250, "unit": "rpm"}
